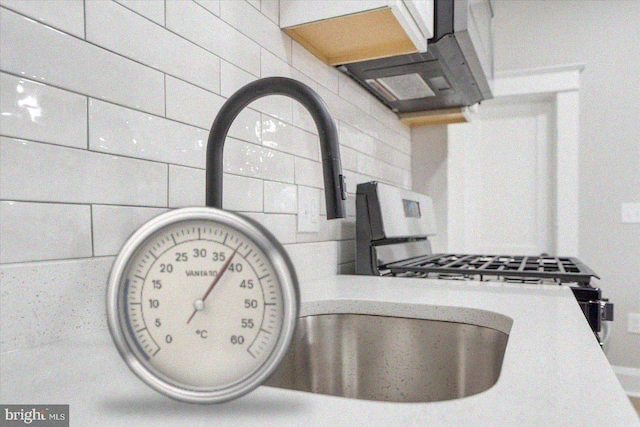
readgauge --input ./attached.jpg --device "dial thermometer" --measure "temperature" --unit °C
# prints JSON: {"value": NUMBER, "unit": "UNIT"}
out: {"value": 38, "unit": "°C"}
